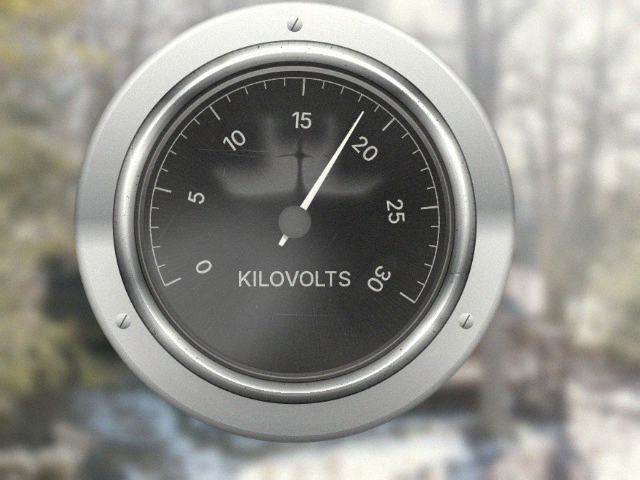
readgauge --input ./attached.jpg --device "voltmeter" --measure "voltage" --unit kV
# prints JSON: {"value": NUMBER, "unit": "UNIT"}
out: {"value": 18.5, "unit": "kV"}
